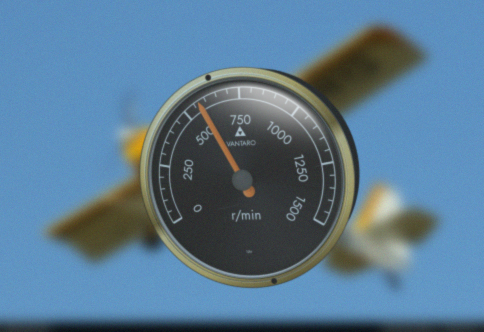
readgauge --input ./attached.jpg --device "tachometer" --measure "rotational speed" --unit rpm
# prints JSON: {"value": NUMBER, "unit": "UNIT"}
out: {"value": 575, "unit": "rpm"}
